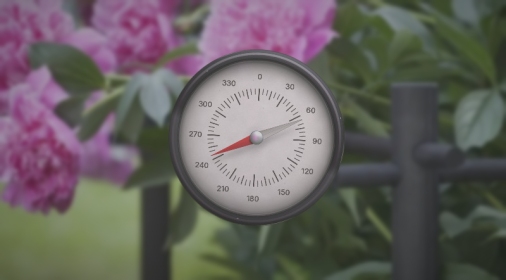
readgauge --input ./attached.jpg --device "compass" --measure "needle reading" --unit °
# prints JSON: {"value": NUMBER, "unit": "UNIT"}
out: {"value": 245, "unit": "°"}
